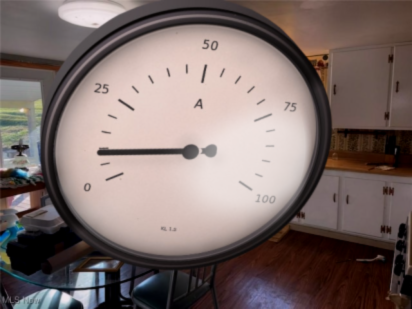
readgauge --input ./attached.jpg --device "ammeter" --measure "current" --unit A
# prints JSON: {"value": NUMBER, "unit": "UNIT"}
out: {"value": 10, "unit": "A"}
